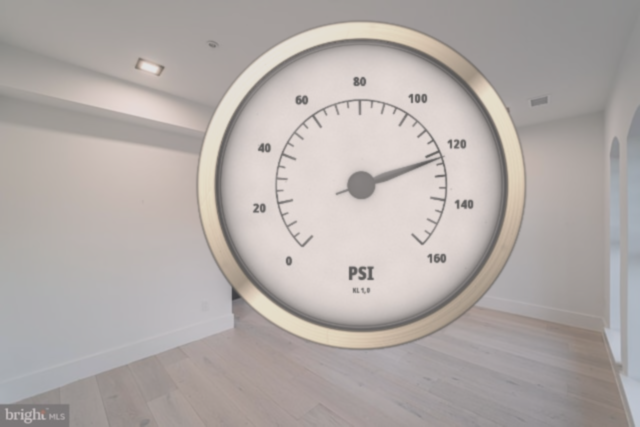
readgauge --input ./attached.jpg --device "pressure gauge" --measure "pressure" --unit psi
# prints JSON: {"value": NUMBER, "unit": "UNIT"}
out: {"value": 122.5, "unit": "psi"}
